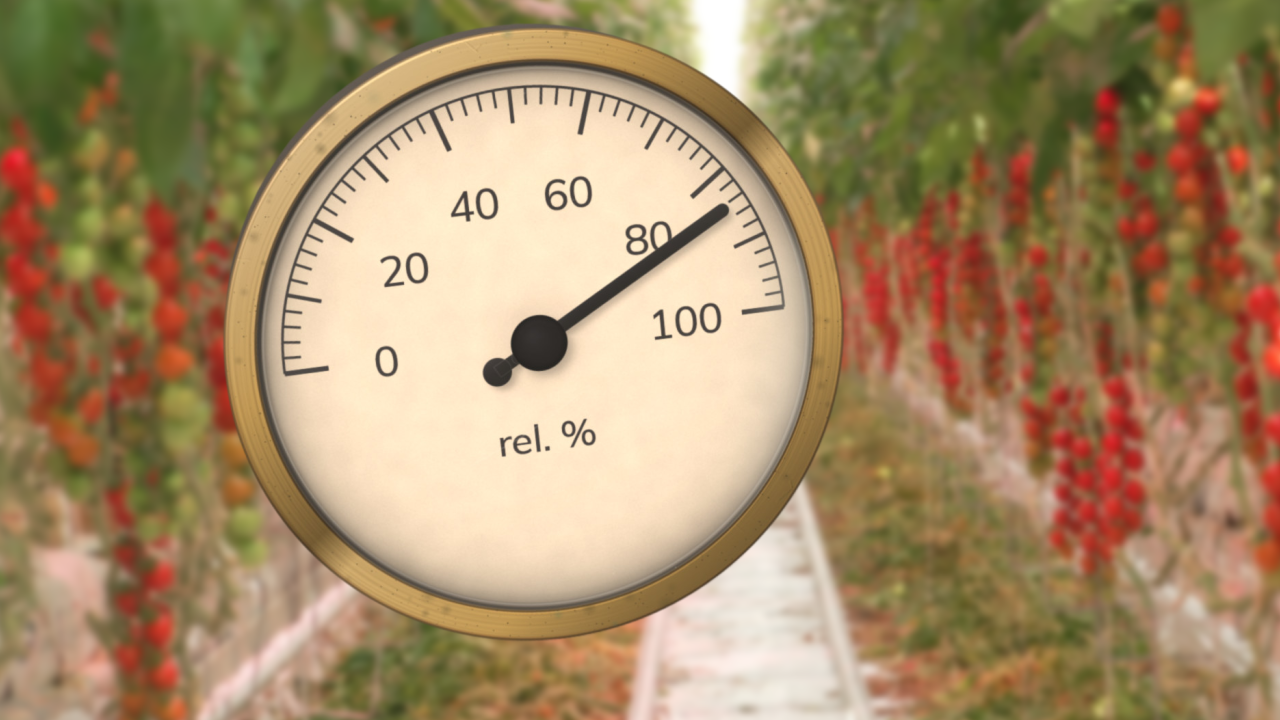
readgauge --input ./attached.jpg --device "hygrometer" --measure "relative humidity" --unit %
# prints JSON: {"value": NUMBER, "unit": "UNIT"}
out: {"value": 84, "unit": "%"}
